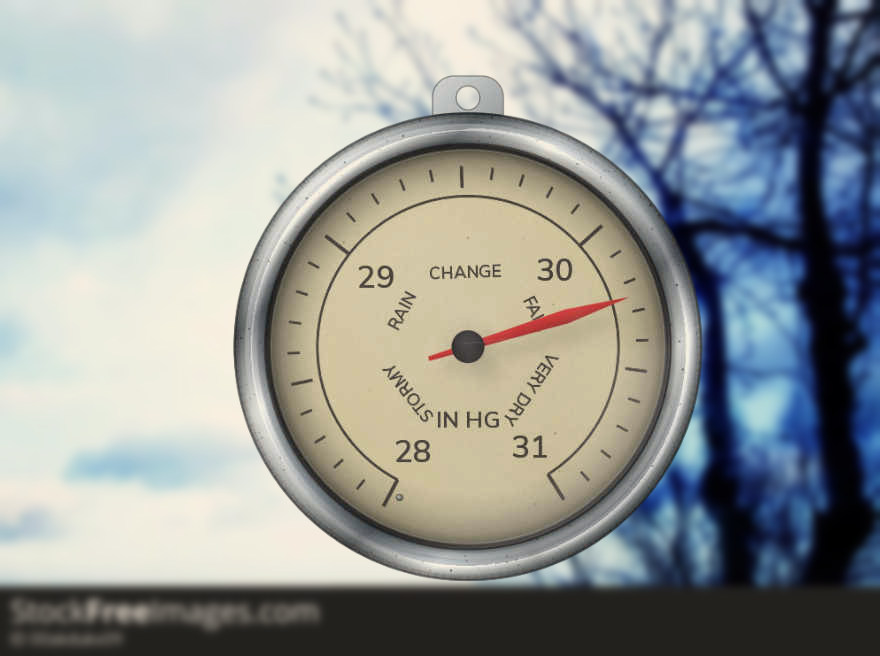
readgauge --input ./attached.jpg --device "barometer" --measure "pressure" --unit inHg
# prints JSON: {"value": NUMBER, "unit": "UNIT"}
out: {"value": 30.25, "unit": "inHg"}
